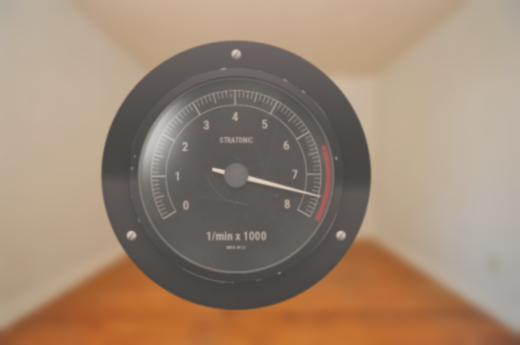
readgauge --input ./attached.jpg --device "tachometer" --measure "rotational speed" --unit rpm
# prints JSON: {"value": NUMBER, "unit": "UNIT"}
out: {"value": 7500, "unit": "rpm"}
